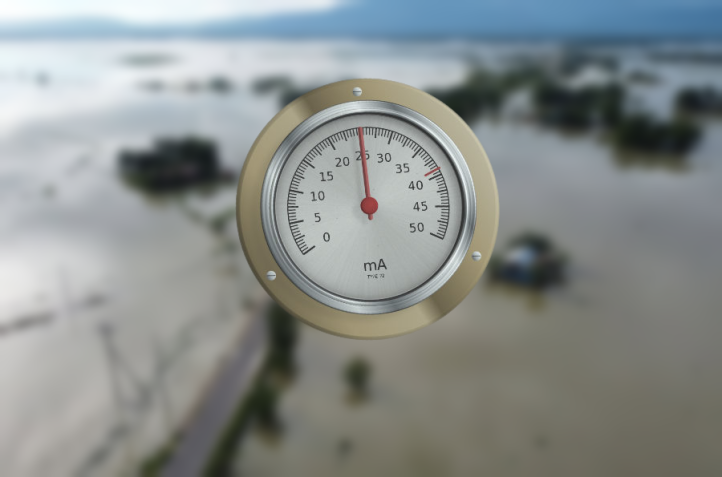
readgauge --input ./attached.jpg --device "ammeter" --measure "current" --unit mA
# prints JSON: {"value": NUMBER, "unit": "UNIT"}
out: {"value": 25, "unit": "mA"}
